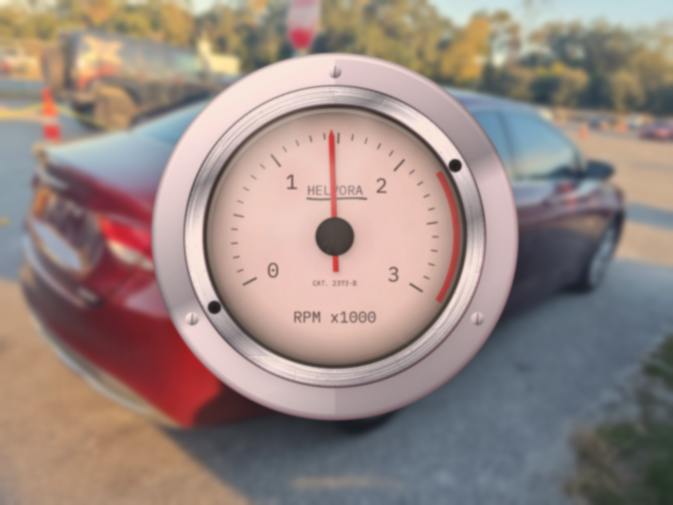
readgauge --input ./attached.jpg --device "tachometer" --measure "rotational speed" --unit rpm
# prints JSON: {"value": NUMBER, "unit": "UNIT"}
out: {"value": 1450, "unit": "rpm"}
